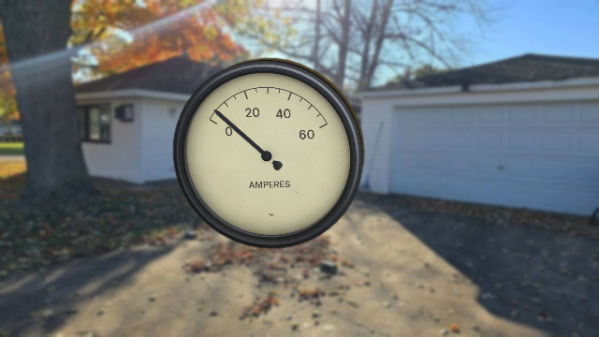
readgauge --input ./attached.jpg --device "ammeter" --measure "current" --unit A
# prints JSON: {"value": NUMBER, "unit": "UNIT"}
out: {"value": 5, "unit": "A"}
